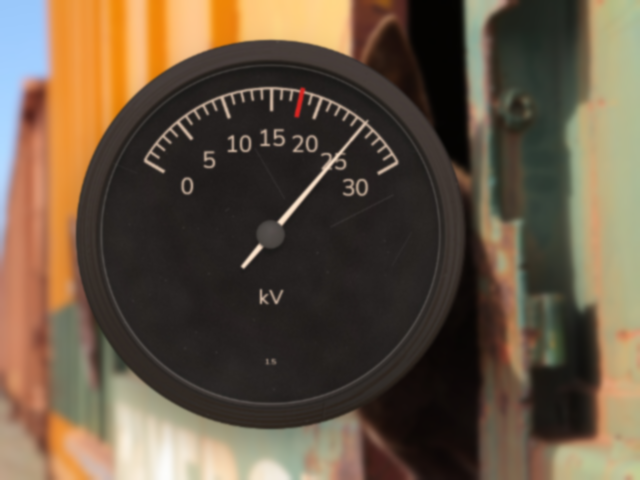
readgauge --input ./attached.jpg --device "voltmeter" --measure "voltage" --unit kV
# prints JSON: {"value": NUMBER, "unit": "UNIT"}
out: {"value": 25, "unit": "kV"}
